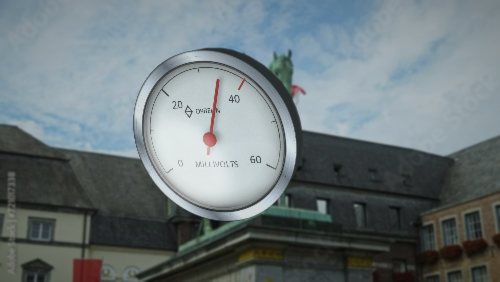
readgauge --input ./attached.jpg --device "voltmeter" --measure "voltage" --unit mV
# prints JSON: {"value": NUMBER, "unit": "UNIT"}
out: {"value": 35, "unit": "mV"}
